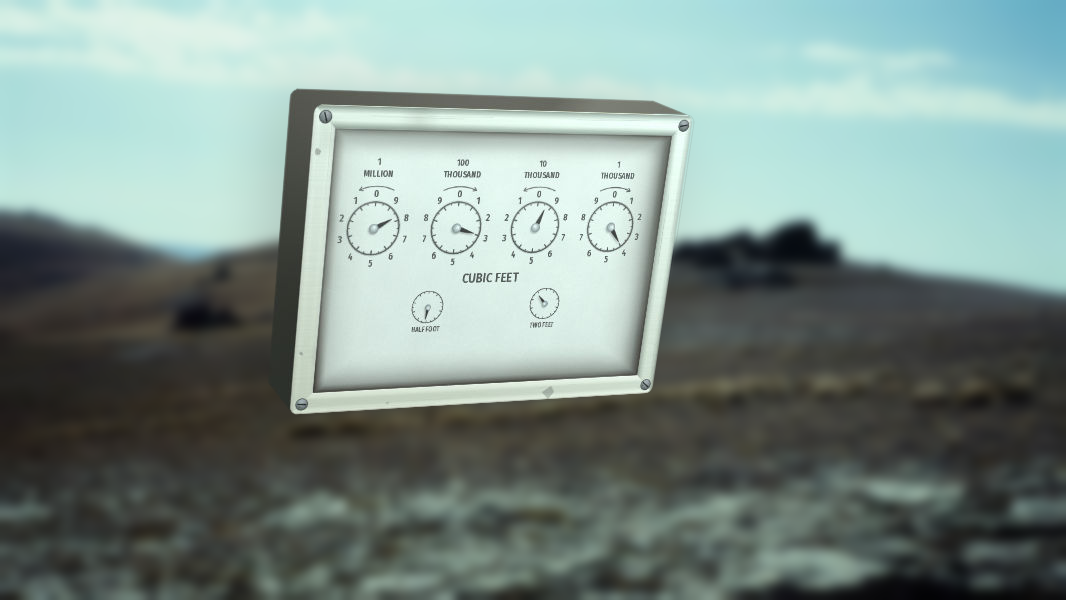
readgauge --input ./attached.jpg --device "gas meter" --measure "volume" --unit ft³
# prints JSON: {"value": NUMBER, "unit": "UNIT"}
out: {"value": 829400, "unit": "ft³"}
